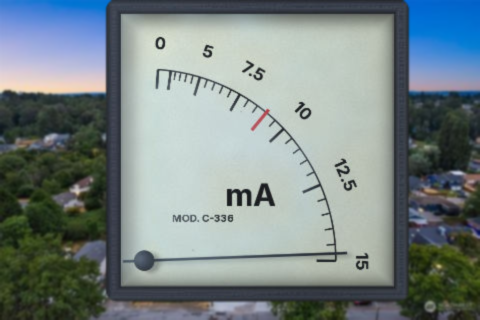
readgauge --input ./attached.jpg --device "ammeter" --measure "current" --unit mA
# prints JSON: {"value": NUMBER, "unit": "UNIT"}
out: {"value": 14.75, "unit": "mA"}
